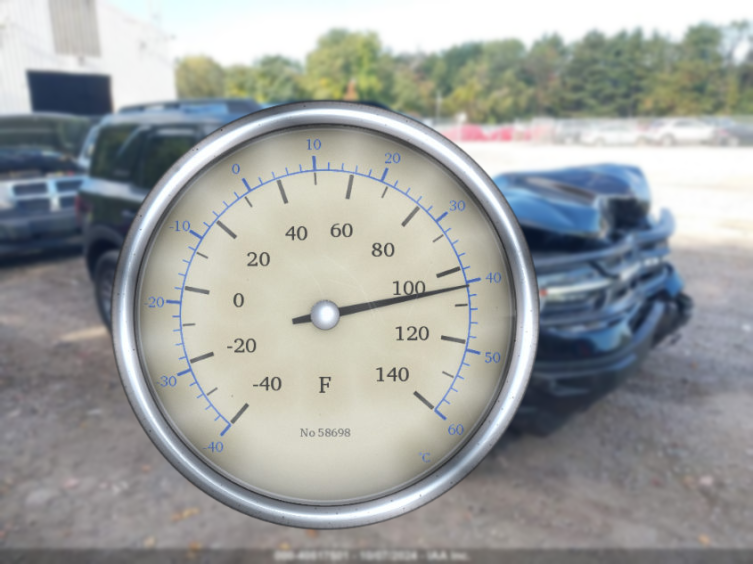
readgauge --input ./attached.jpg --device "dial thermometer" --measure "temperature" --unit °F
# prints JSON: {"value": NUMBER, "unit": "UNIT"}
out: {"value": 105, "unit": "°F"}
